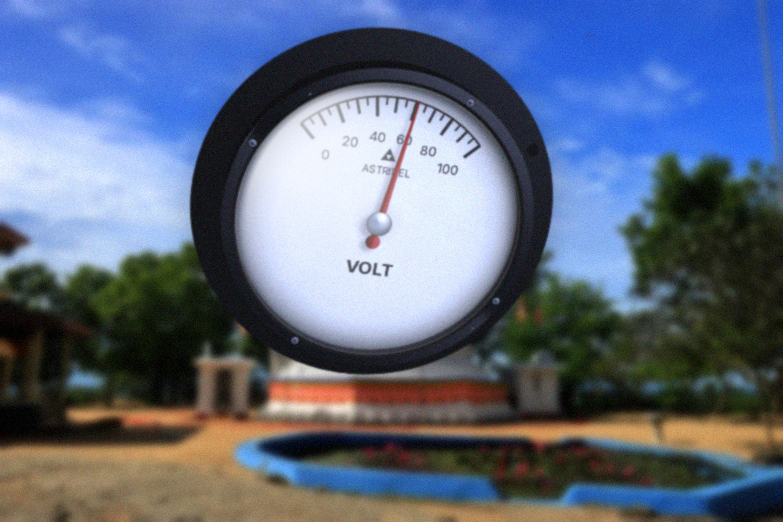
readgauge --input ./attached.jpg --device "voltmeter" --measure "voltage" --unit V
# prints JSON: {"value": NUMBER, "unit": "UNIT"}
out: {"value": 60, "unit": "V"}
